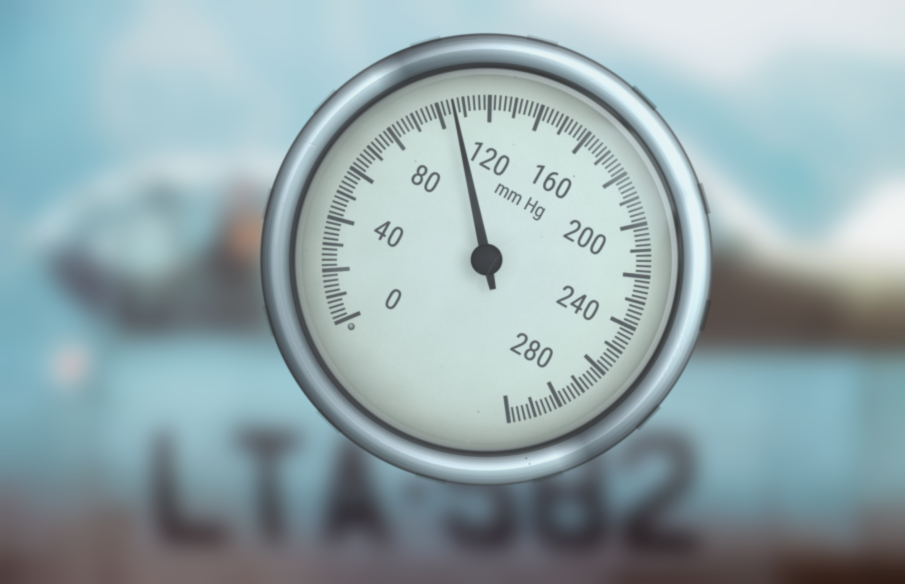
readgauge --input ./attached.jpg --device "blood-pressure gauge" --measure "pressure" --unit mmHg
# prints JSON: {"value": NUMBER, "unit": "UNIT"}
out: {"value": 106, "unit": "mmHg"}
